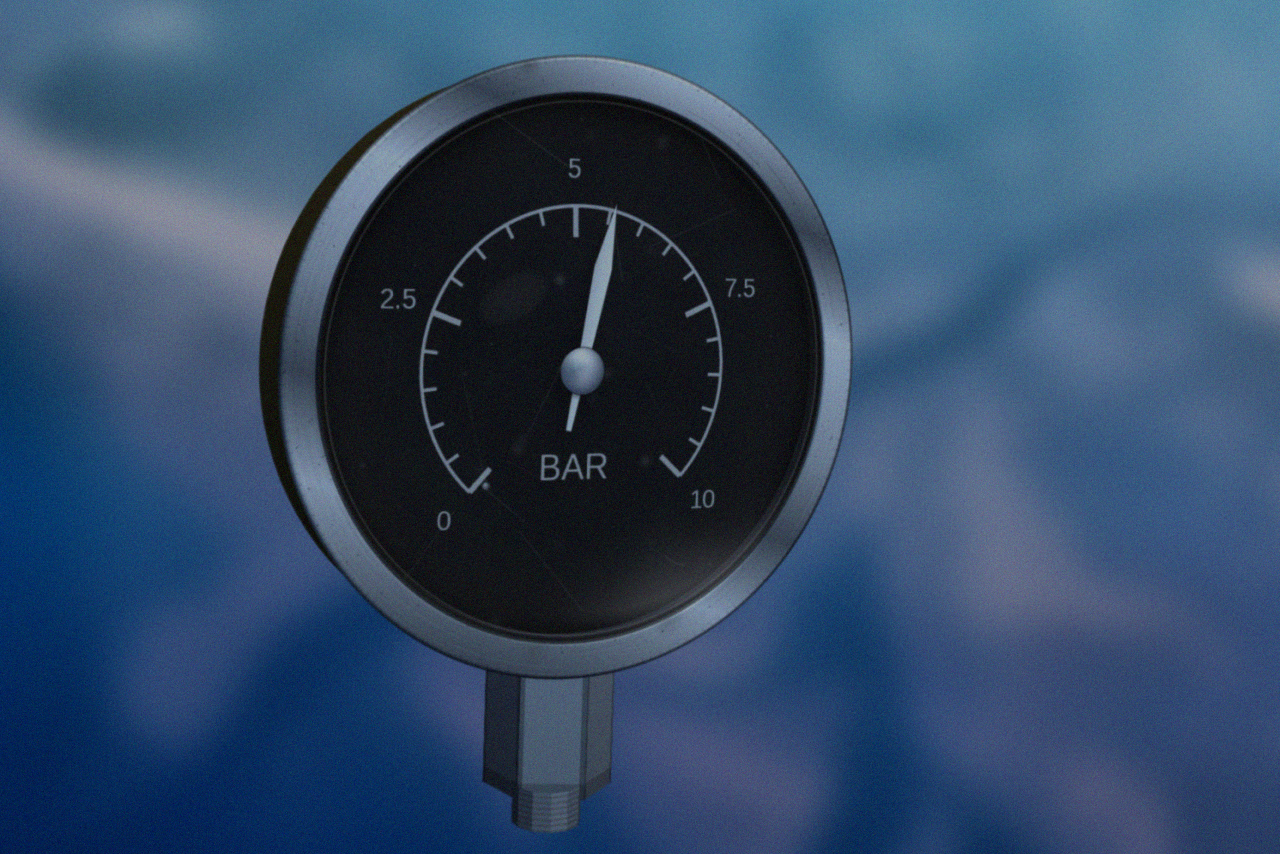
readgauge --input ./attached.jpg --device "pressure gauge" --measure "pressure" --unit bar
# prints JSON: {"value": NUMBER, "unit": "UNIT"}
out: {"value": 5.5, "unit": "bar"}
